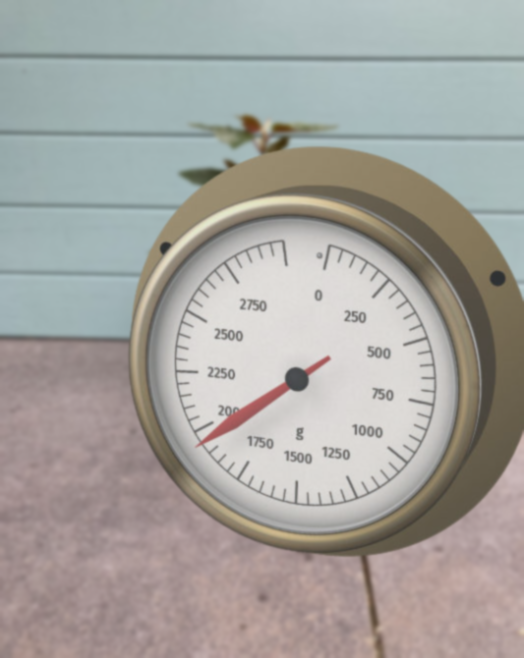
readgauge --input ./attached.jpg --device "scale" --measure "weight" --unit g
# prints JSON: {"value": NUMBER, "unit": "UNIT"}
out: {"value": 1950, "unit": "g"}
